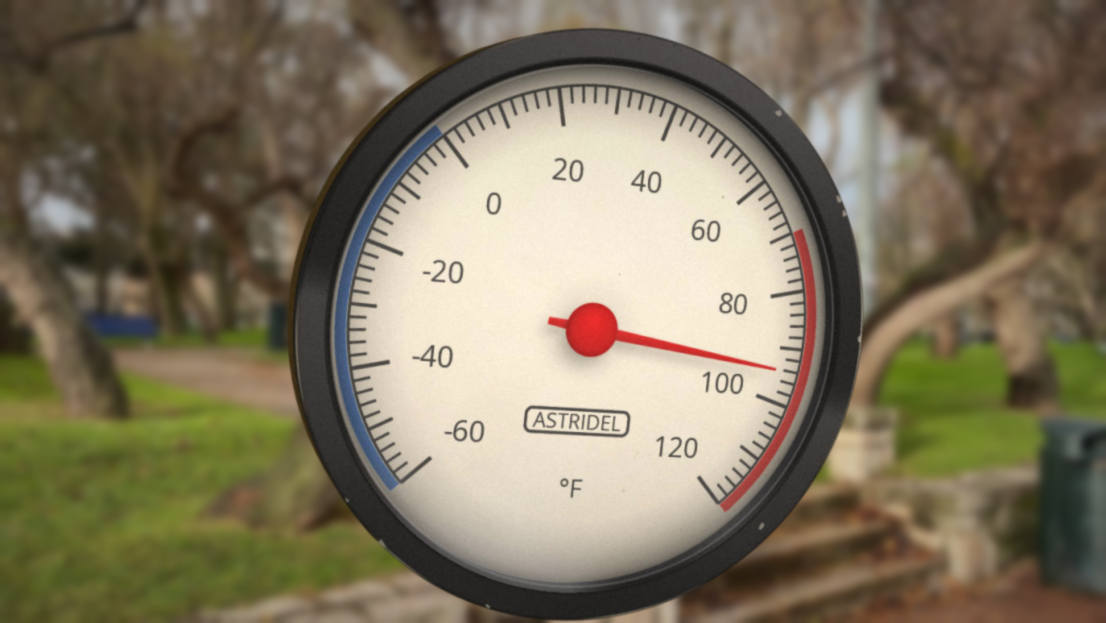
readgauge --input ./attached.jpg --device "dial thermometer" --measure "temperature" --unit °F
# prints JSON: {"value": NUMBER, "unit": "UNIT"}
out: {"value": 94, "unit": "°F"}
